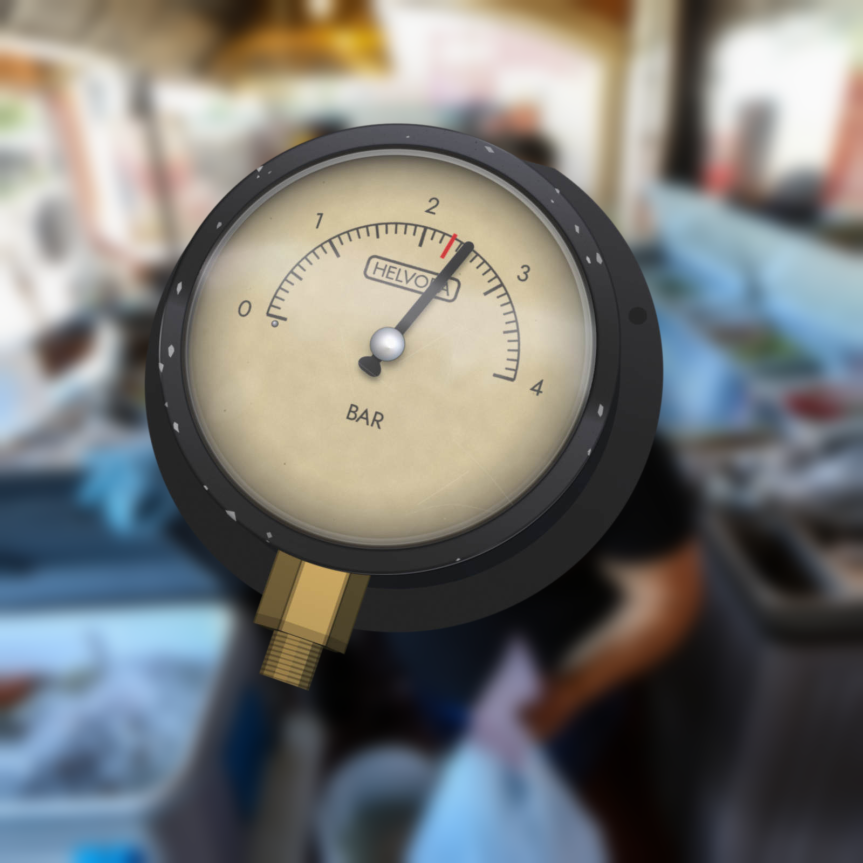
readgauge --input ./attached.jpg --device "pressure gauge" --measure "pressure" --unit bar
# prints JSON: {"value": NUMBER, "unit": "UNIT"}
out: {"value": 2.5, "unit": "bar"}
